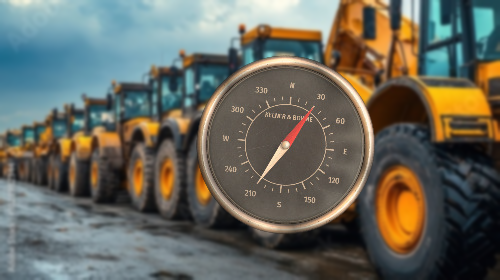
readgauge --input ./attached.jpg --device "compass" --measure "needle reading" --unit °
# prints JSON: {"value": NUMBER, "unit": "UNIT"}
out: {"value": 30, "unit": "°"}
